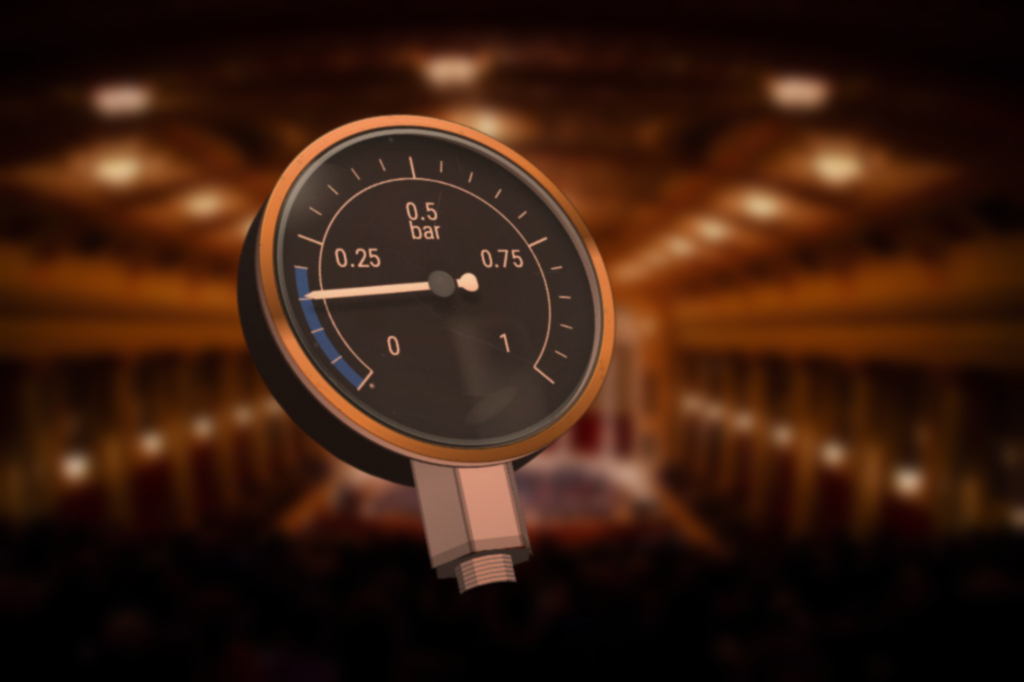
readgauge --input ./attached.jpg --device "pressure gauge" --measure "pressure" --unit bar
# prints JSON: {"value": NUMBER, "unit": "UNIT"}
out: {"value": 0.15, "unit": "bar"}
